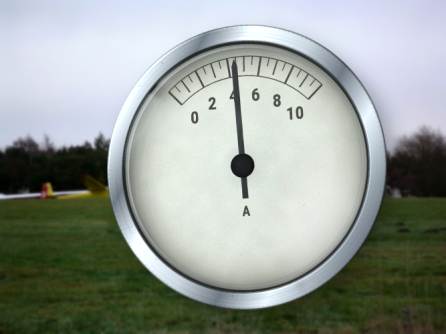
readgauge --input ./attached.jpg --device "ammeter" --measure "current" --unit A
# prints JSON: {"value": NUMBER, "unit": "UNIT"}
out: {"value": 4.5, "unit": "A"}
